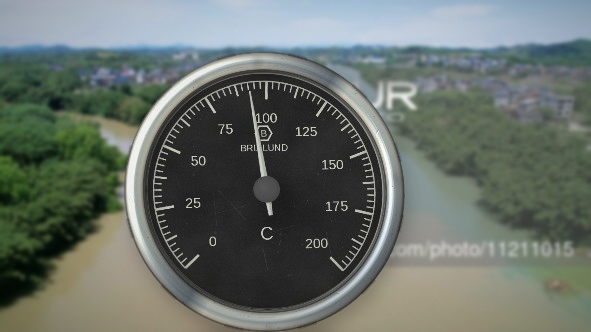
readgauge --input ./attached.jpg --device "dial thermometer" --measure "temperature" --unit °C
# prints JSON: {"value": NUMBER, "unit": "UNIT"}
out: {"value": 92.5, "unit": "°C"}
